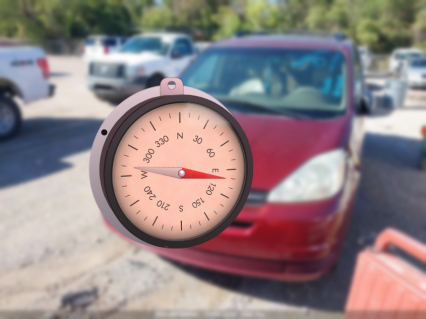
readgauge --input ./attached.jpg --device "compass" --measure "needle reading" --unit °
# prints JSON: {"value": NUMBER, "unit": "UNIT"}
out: {"value": 100, "unit": "°"}
